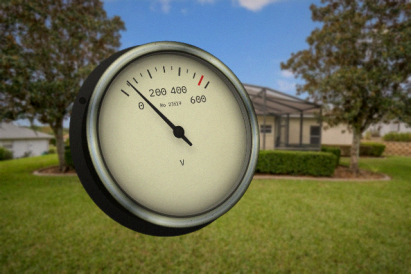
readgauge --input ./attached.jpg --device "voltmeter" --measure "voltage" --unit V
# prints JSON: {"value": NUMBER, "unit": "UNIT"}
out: {"value": 50, "unit": "V"}
